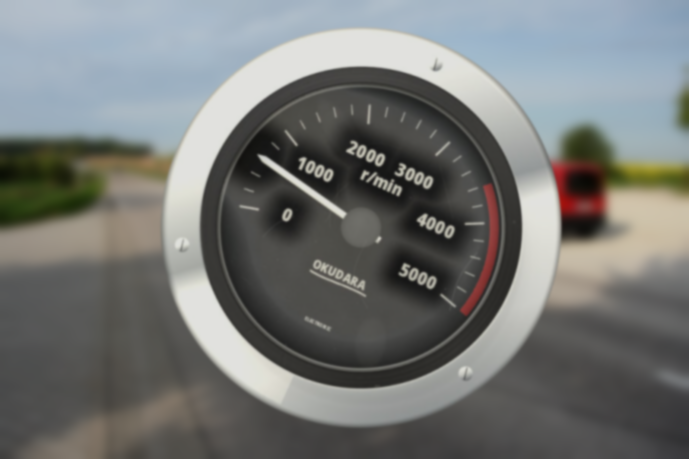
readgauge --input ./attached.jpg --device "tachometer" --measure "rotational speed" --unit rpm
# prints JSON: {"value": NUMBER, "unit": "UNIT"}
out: {"value": 600, "unit": "rpm"}
